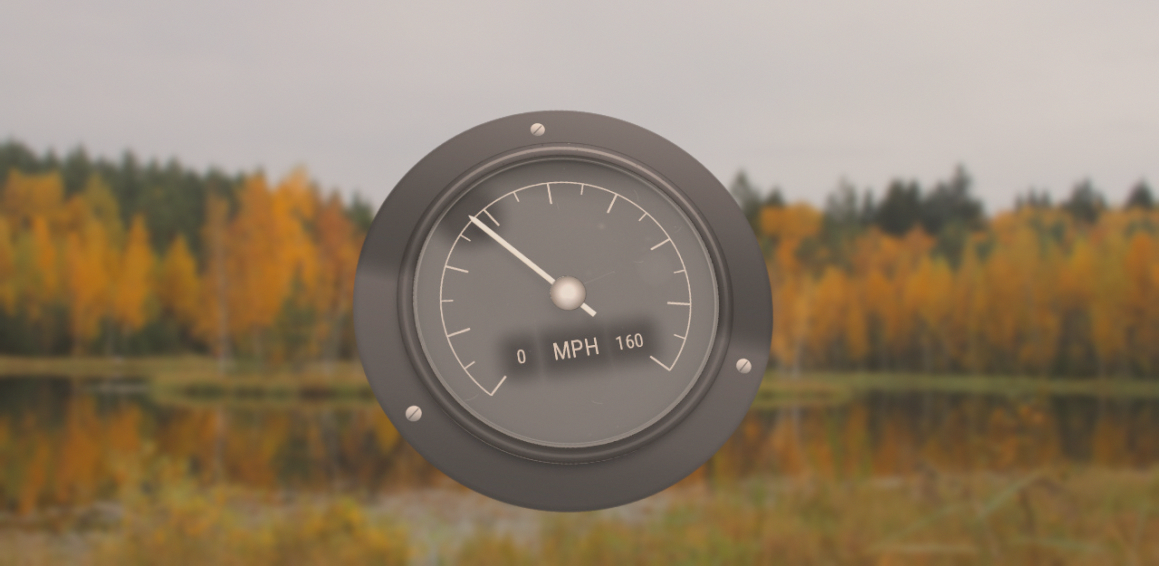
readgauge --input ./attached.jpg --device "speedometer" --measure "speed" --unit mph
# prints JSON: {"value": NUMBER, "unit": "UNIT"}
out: {"value": 55, "unit": "mph"}
